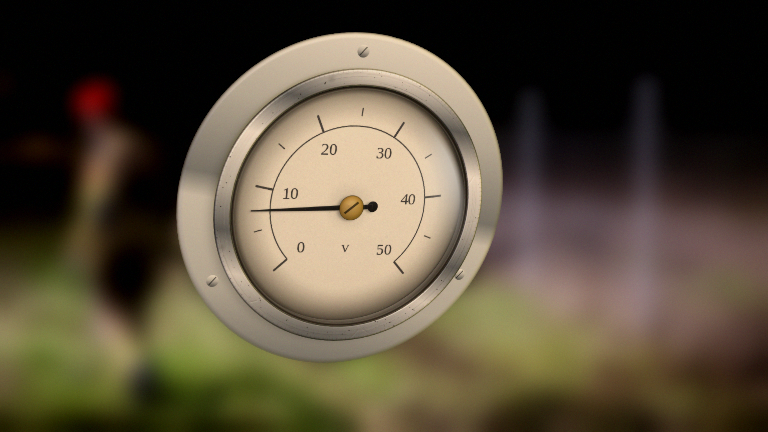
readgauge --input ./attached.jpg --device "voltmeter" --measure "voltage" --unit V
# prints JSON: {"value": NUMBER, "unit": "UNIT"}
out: {"value": 7.5, "unit": "V"}
